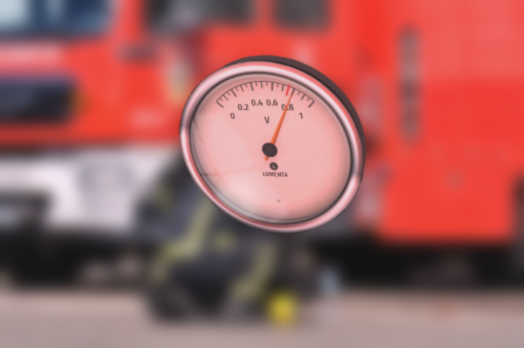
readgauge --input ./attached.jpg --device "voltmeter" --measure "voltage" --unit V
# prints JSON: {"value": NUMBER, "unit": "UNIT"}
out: {"value": 0.8, "unit": "V"}
